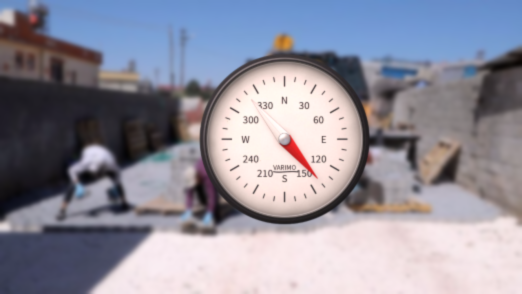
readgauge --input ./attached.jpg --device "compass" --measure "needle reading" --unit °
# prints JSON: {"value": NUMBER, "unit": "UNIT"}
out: {"value": 140, "unit": "°"}
